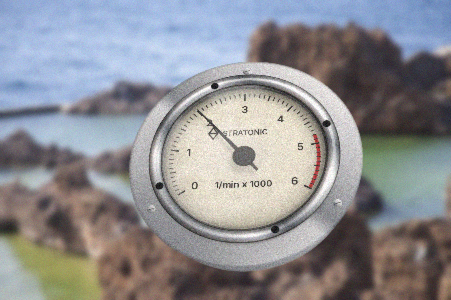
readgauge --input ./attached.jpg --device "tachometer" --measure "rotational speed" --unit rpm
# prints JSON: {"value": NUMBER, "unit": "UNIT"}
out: {"value": 2000, "unit": "rpm"}
